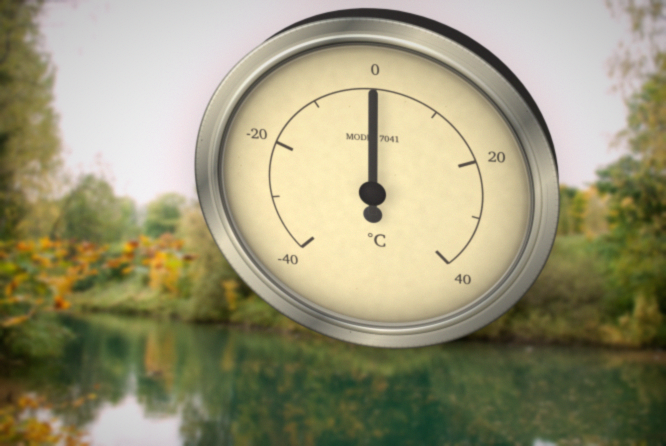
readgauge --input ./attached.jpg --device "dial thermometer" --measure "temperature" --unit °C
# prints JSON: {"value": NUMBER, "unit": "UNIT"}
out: {"value": 0, "unit": "°C"}
